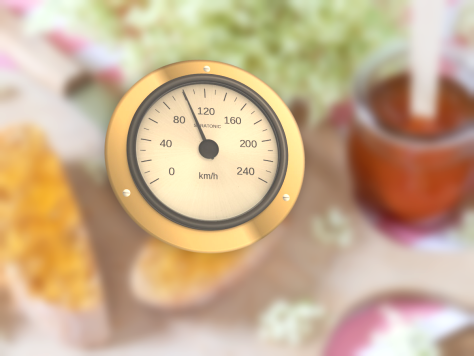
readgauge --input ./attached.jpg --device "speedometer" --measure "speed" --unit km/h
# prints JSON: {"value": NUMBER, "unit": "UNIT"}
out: {"value": 100, "unit": "km/h"}
